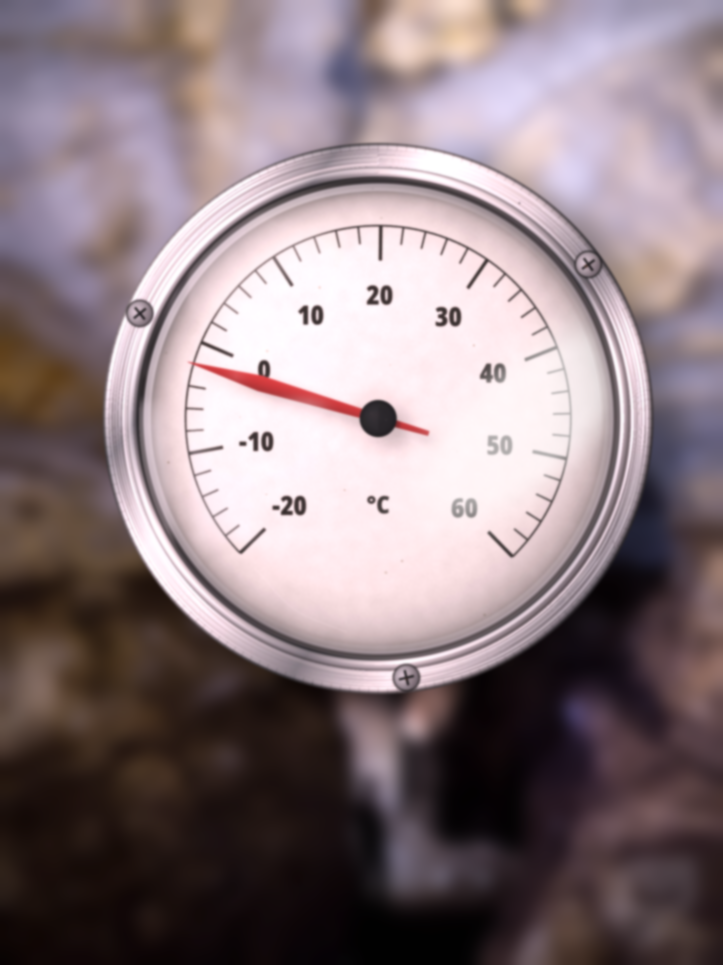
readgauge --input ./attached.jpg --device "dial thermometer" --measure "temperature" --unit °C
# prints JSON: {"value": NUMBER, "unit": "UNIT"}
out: {"value": -2, "unit": "°C"}
